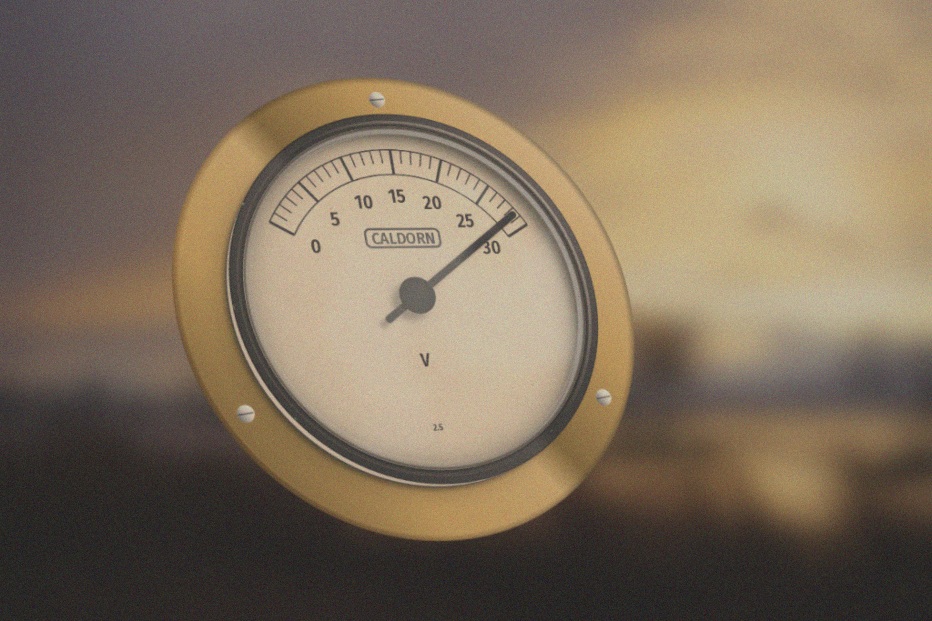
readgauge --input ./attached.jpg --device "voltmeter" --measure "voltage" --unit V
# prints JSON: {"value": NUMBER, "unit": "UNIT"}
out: {"value": 28.5, "unit": "V"}
